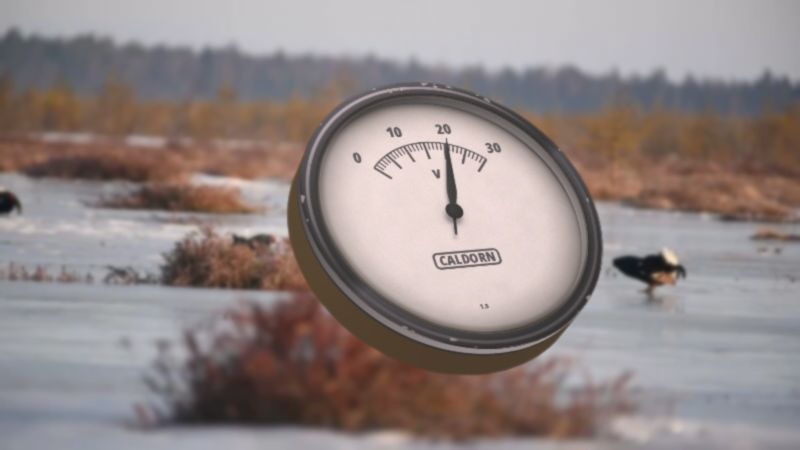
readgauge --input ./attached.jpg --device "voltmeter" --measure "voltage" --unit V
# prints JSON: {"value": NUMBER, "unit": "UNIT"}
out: {"value": 20, "unit": "V"}
